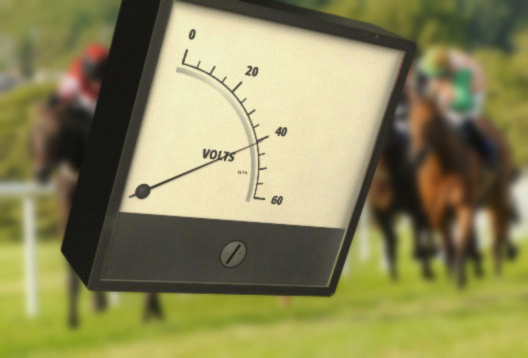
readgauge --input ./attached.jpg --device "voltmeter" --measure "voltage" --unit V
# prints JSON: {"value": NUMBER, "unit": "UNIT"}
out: {"value": 40, "unit": "V"}
